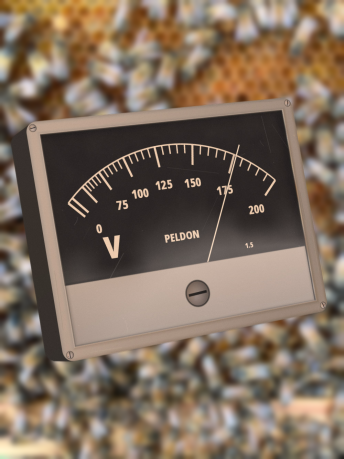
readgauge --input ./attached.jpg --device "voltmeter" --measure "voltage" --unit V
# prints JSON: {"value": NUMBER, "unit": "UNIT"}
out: {"value": 175, "unit": "V"}
